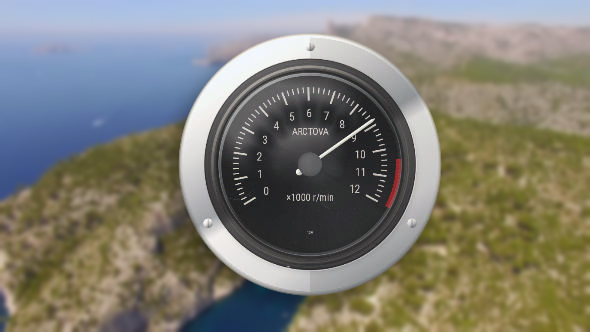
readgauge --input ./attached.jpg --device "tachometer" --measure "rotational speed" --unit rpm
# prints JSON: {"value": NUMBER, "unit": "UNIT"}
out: {"value": 8800, "unit": "rpm"}
